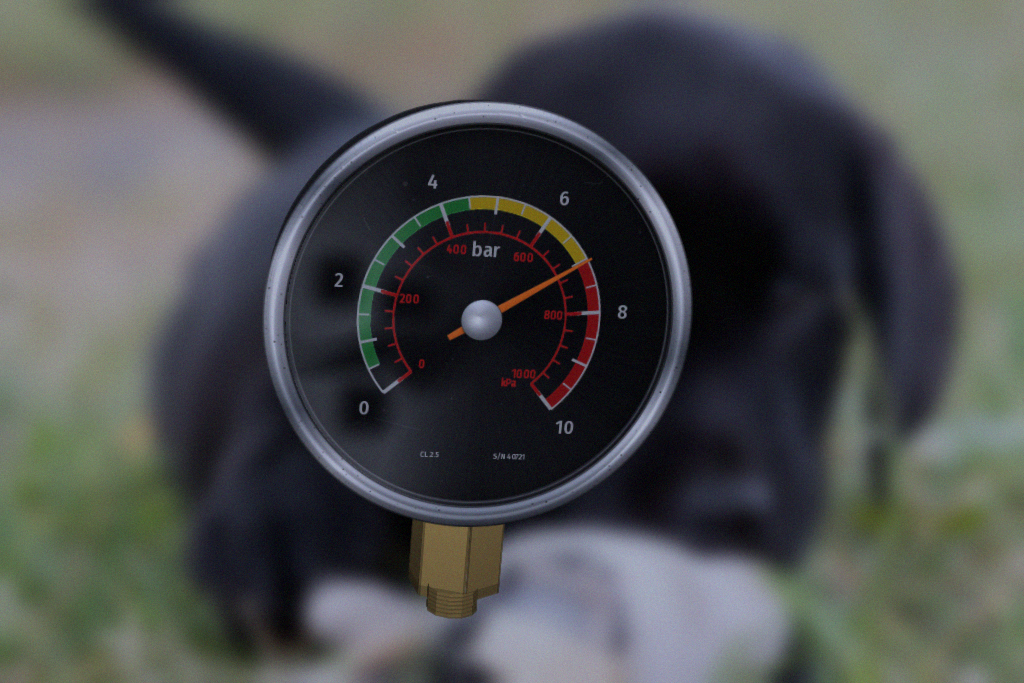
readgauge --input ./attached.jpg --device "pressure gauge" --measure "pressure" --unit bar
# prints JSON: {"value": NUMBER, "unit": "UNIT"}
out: {"value": 7, "unit": "bar"}
